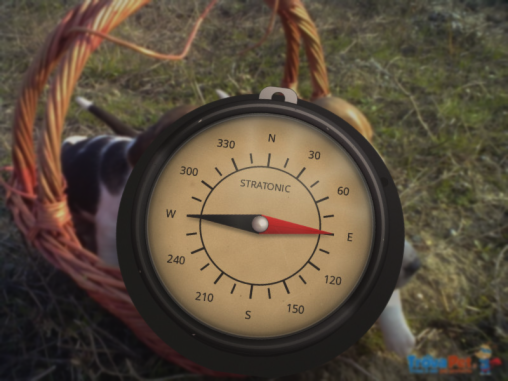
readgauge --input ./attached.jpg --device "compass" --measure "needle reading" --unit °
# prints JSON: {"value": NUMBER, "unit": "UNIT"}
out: {"value": 90, "unit": "°"}
